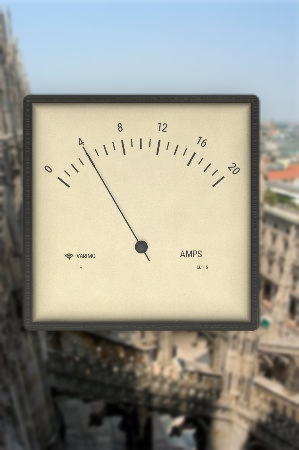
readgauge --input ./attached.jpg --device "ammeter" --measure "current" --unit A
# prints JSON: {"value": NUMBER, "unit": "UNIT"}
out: {"value": 4, "unit": "A"}
